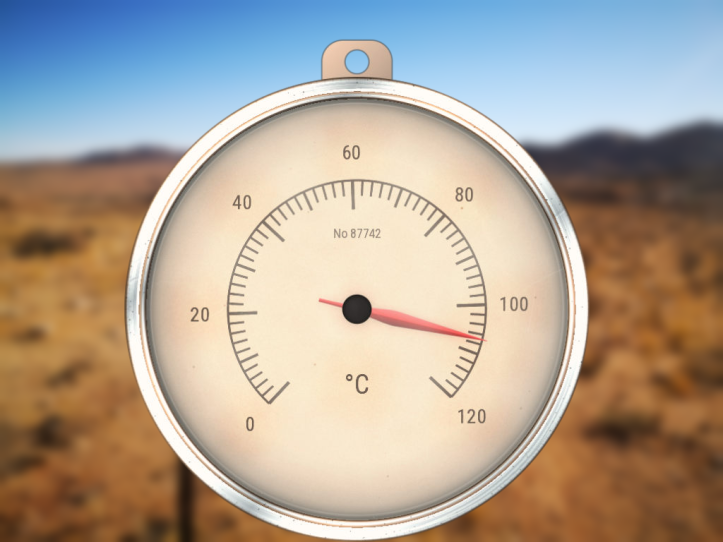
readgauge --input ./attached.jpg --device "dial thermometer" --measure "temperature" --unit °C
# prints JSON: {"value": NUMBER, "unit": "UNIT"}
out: {"value": 107, "unit": "°C"}
